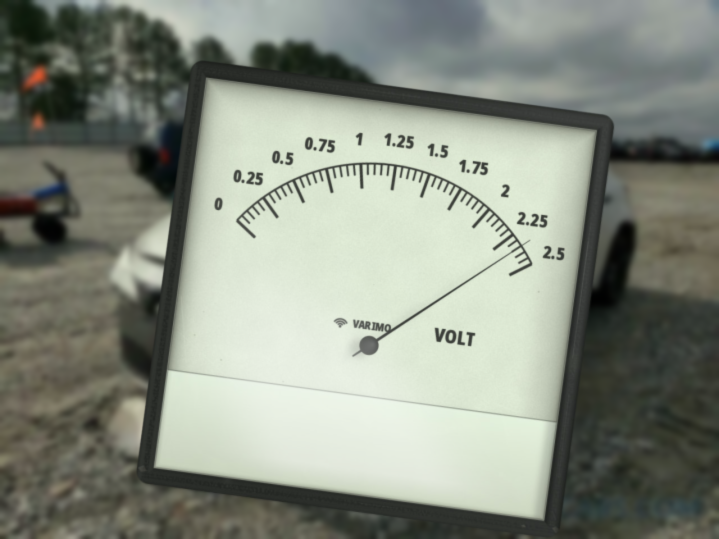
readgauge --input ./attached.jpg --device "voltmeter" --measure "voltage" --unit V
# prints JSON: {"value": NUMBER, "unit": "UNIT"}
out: {"value": 2.35, "unit": "V"}
